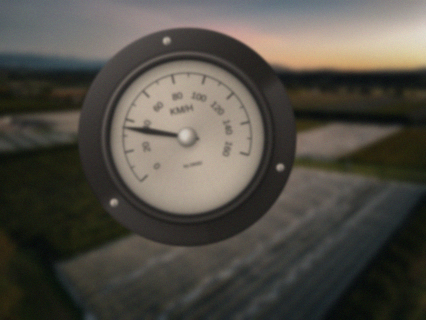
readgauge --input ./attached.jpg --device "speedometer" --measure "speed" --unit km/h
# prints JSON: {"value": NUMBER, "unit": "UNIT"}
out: {"value": 35, "unit": "km/h"}
